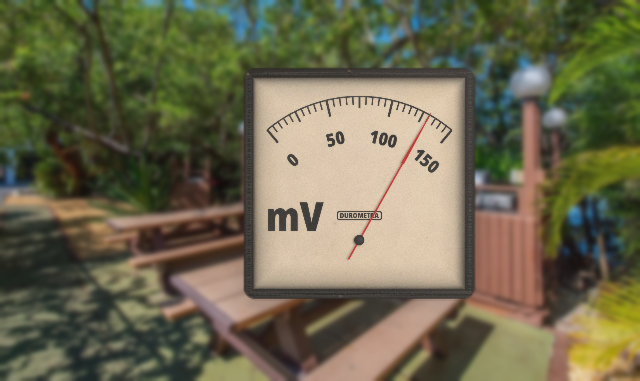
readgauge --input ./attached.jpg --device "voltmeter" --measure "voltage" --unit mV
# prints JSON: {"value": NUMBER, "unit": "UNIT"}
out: {"value": 130, "unit": "mV"}
